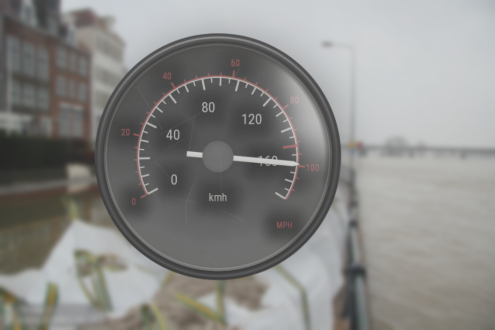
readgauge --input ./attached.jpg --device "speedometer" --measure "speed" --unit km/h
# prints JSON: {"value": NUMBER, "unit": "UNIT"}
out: {"value": 160, "unit": "km/h"}
